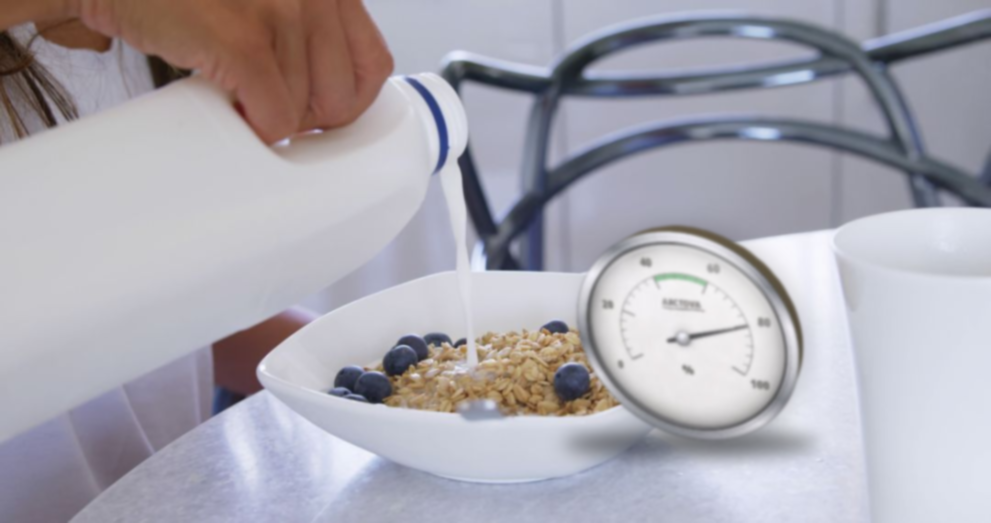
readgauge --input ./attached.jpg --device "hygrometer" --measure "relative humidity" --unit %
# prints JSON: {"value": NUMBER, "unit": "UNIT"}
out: {"value": 80, "unit": "%"}
